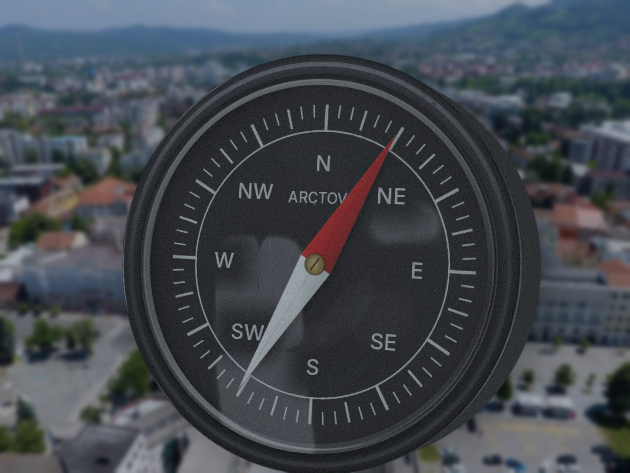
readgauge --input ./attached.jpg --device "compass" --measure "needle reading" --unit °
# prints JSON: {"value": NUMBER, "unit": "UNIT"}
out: {"value": 30, "unit": "°"}
